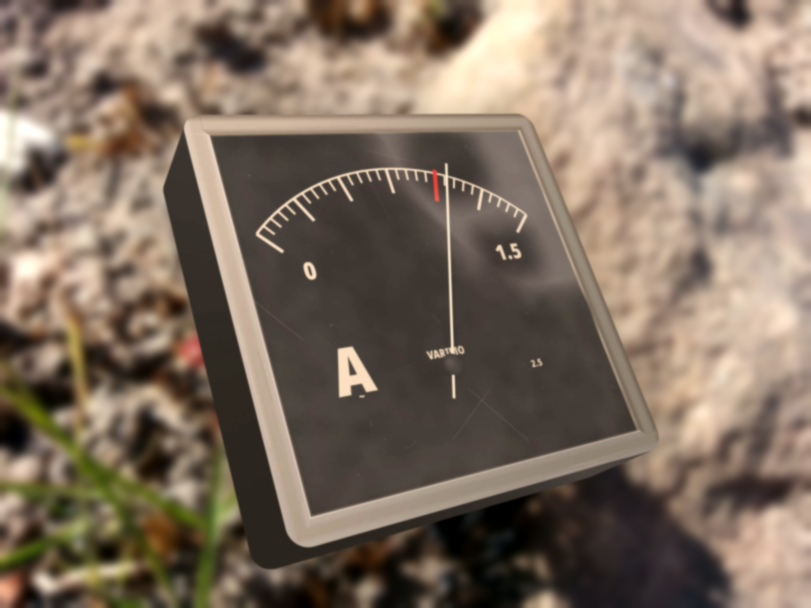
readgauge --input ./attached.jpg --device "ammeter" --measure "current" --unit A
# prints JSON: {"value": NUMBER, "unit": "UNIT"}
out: {"value": 1.05, "unit": "A"}
